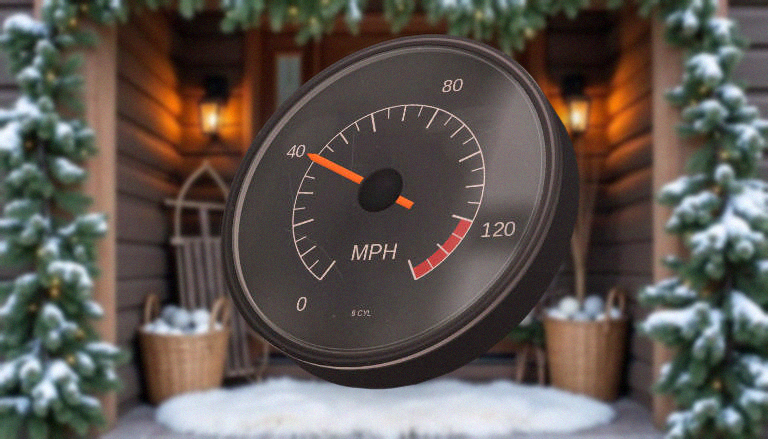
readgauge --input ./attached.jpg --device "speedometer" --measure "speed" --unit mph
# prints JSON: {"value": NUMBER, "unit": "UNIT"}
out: {"value": 40, "unit": "mph"}
